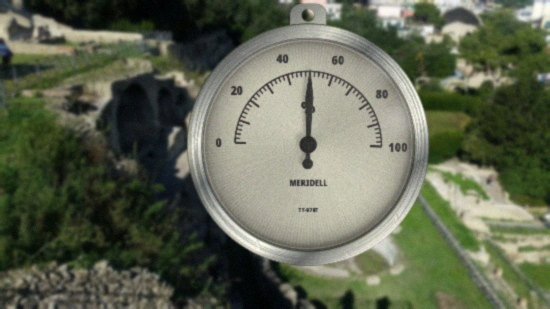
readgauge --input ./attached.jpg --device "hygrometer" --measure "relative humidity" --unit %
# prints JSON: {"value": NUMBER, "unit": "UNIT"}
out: {"value": 50, "unit": "%"}
